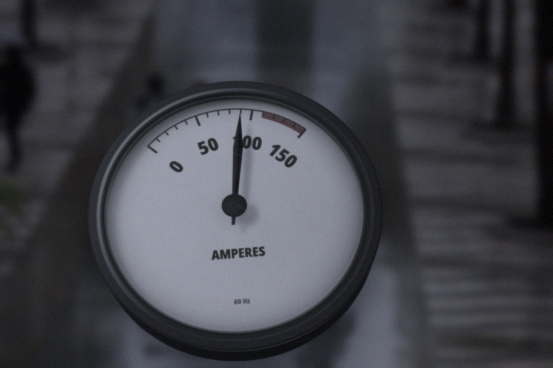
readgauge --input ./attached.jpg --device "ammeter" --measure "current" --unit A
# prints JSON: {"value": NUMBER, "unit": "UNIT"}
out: {"value": 90, "unit": "A"}
